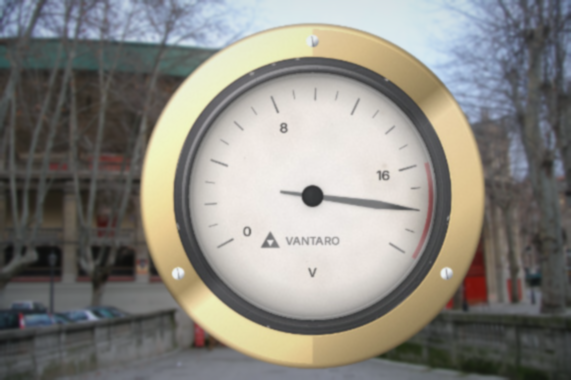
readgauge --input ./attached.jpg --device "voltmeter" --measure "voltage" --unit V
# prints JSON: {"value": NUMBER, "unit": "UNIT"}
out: {"value": 18, "unit": "V"}
